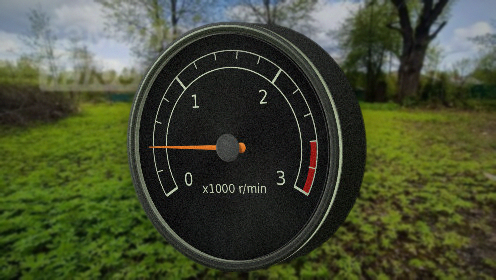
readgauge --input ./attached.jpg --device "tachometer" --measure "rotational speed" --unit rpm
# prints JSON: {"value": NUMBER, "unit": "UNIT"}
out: {"value": 400, "unit": "rpm"}
